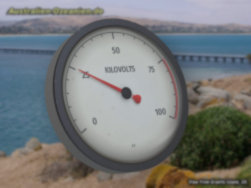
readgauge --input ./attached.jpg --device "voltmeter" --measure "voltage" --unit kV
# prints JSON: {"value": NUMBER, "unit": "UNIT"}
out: {"value": 25, "unit": "kV"}
